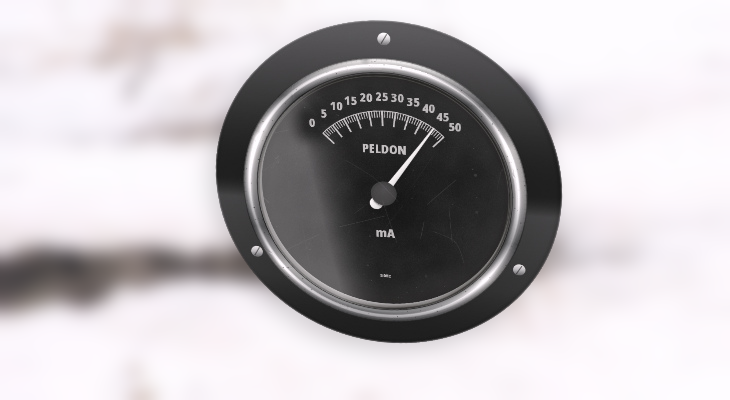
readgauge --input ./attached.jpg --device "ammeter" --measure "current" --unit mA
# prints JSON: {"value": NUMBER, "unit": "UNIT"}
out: {"value": 45, "unit": "mA"}
